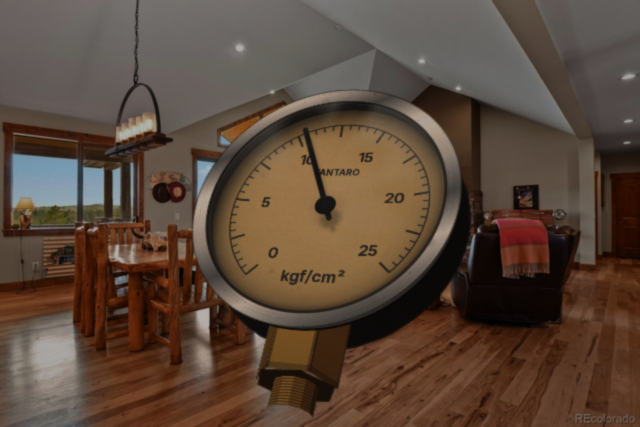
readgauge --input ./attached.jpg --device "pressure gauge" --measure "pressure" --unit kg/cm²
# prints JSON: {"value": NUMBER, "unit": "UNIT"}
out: {"value": 10.5, "unit": "kg/cm²"}
